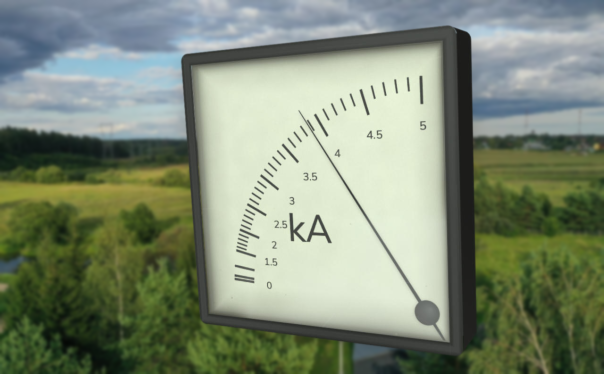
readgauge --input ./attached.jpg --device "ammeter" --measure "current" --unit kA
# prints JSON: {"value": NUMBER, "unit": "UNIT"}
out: {"value": 3.9, "unit": "kA"}
